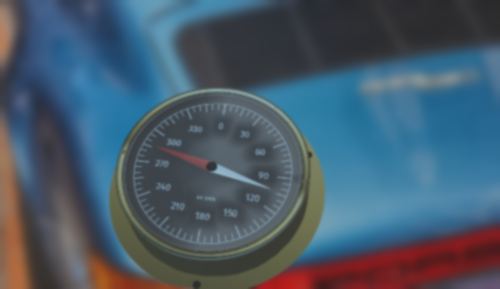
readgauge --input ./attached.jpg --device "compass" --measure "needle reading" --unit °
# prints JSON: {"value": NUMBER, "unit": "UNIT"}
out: {"value": 285, "unit": "°"}
